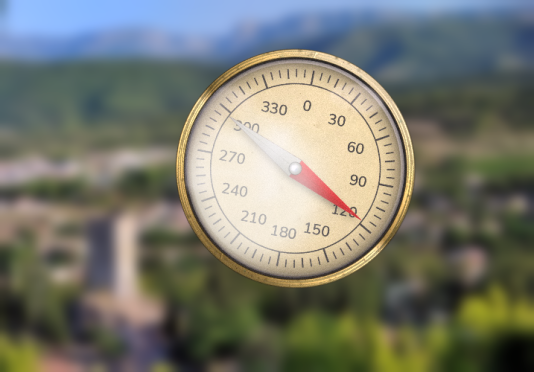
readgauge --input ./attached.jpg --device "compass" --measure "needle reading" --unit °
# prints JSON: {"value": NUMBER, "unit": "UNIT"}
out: {"value": 117.5, "unit": "°"}
